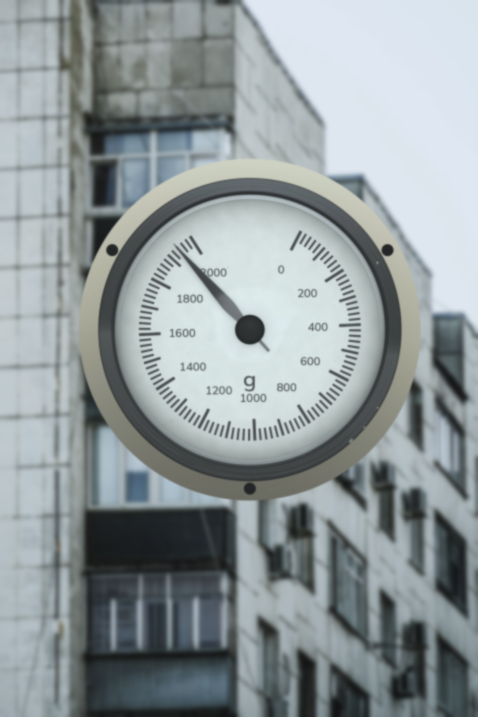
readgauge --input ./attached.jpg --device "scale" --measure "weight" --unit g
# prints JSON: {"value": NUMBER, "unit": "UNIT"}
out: {"value": 1940, "unit": "g"}
